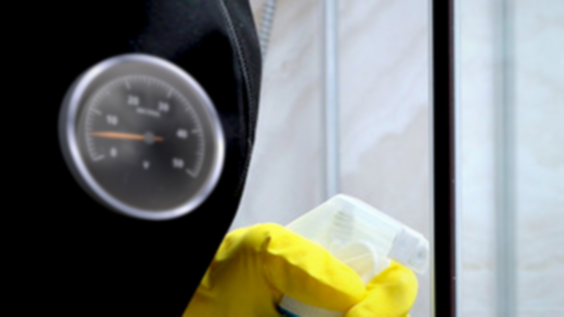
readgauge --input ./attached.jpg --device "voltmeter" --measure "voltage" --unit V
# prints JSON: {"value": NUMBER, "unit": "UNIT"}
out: {"value": 5, "unit": "V"}
